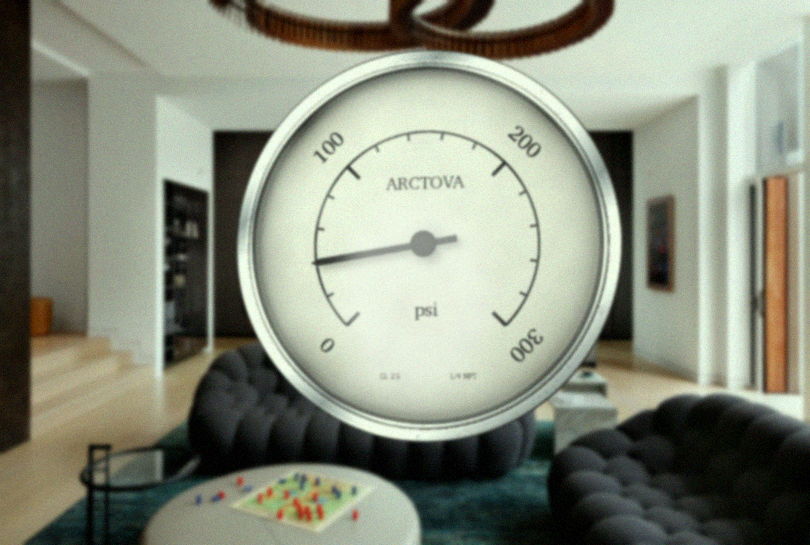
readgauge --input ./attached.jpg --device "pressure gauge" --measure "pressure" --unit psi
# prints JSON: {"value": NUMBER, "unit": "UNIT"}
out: {"value": 40, "unit": "psi"}
